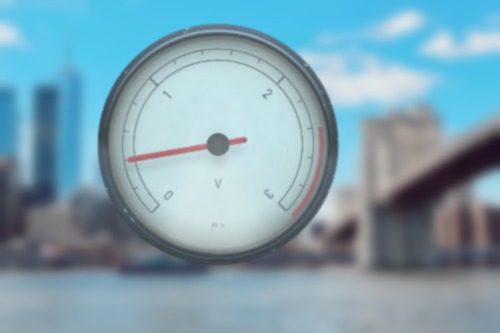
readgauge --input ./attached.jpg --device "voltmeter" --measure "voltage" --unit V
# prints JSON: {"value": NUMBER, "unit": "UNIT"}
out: {"value": 0.4, "unit": "V"}
